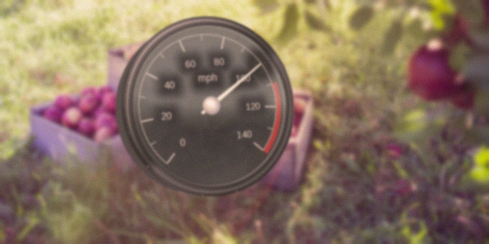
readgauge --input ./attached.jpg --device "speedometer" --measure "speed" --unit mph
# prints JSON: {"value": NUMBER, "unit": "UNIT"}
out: {"value": 100, "unit": "mph"}
